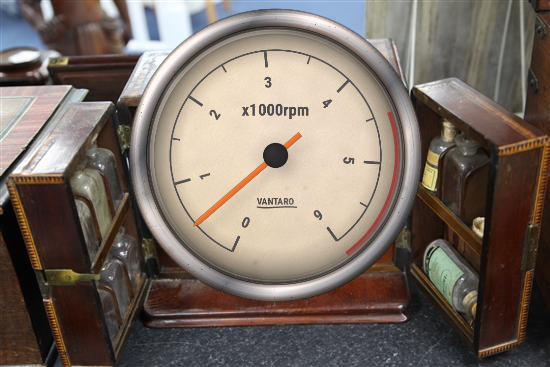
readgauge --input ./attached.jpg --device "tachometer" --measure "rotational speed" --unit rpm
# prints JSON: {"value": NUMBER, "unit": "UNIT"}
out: {"value": 500, "unit": "rpm"}
